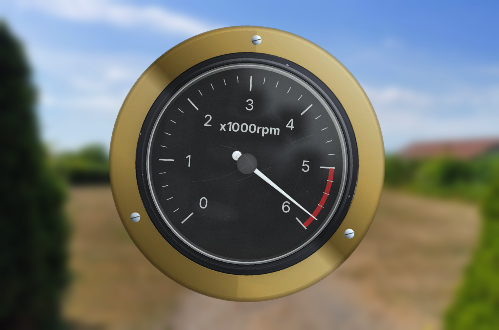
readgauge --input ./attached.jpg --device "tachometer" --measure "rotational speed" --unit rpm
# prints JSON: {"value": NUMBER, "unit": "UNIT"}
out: {"value": 5800, "unit": "rpm"}
